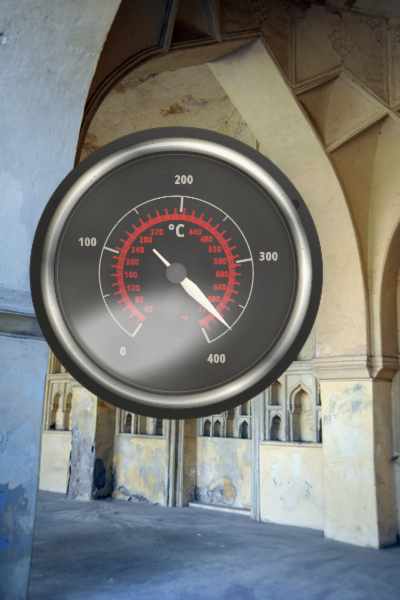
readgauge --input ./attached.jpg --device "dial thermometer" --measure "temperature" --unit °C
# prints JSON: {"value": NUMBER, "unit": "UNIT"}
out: {"value": 375, "unit": "°C"}
